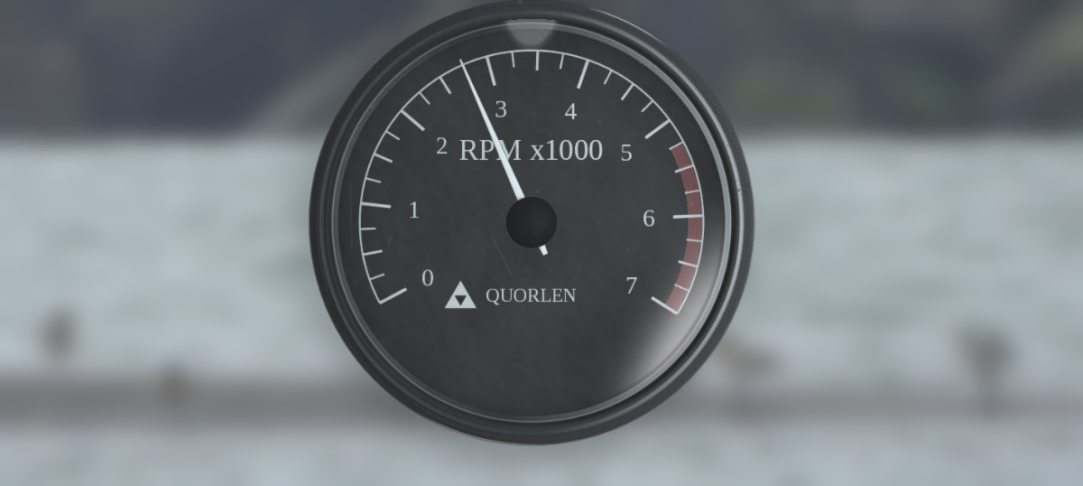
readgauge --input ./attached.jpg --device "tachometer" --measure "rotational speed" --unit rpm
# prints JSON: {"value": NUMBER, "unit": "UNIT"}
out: {"value": 2750, "unit": "rpm"}
